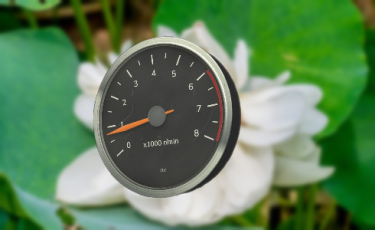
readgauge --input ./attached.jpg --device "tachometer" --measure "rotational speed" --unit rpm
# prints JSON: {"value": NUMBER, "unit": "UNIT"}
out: {"value": 750, "unit": "rpm"}
